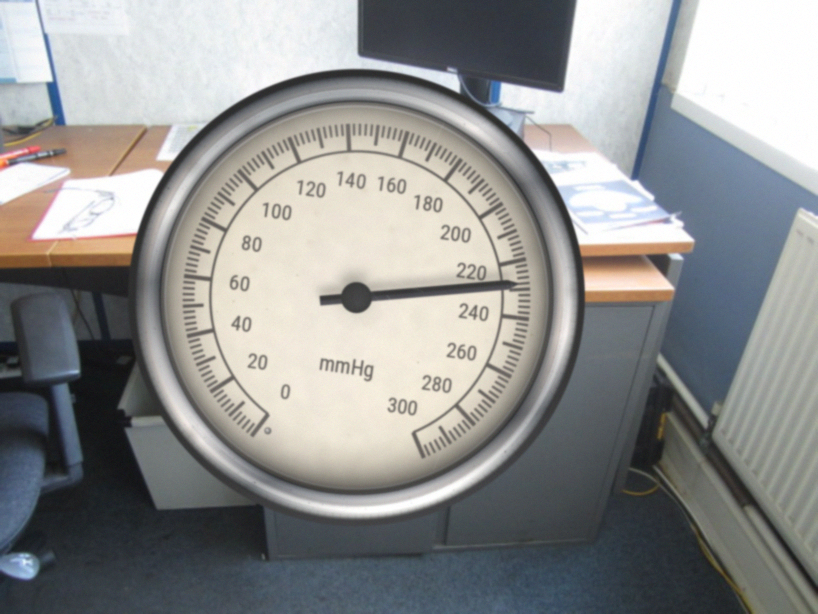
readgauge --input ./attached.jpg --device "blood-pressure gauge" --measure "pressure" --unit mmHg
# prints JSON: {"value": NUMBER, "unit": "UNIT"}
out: {"value": 228, "unit": "mmHg"}
